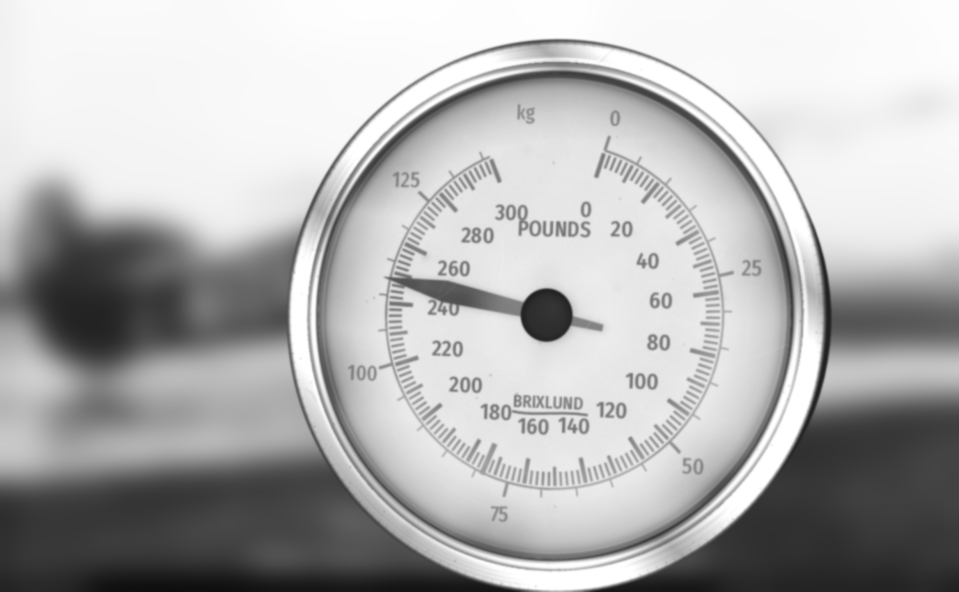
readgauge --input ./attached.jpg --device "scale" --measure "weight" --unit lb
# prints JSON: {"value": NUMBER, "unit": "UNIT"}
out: {"value": 248, "unit": "lb"}
